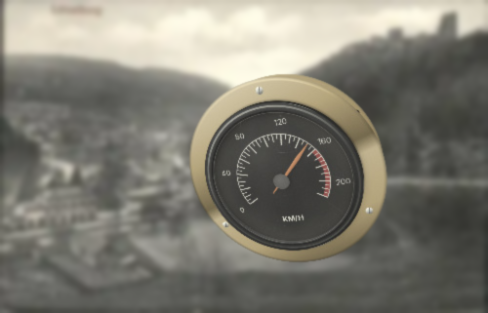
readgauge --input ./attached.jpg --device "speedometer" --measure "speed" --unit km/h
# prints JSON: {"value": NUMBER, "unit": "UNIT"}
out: {"value": 150, "unit": "km/h"}
